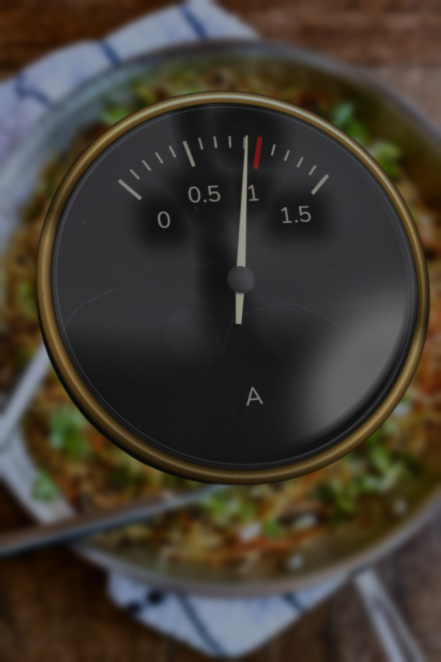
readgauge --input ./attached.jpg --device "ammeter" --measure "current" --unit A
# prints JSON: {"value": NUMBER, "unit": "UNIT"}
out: {"value": 0.9, "unit": "A"}
